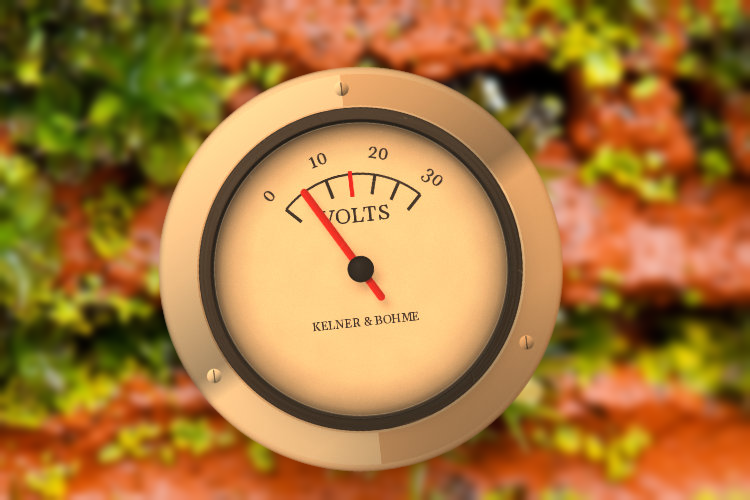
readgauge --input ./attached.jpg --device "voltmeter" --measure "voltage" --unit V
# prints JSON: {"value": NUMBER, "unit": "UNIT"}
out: {"value": 5, "unit": "V"}
